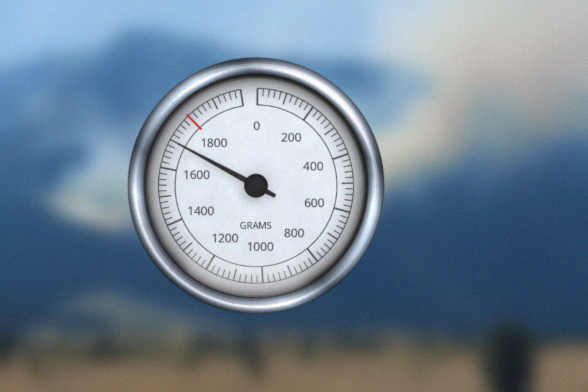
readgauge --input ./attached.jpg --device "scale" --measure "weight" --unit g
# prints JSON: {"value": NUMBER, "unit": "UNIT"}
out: {"value": 1700, "unit": "g"}
